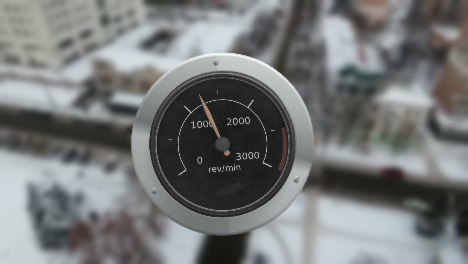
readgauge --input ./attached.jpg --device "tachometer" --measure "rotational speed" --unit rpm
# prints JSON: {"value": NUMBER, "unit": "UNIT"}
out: {"value": 1250, "unit": "rpm"}
